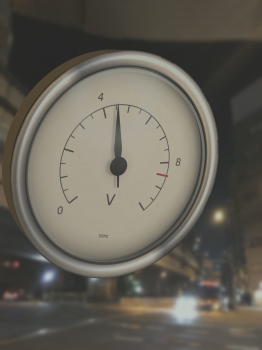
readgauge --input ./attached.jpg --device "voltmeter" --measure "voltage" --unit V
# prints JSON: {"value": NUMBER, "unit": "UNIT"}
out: {"value": 4.5, "unit": "V"}
